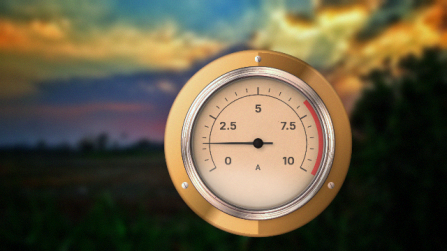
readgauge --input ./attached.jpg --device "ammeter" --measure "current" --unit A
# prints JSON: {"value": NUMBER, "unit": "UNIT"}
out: {"value": 1.25, "unit": "A"}
